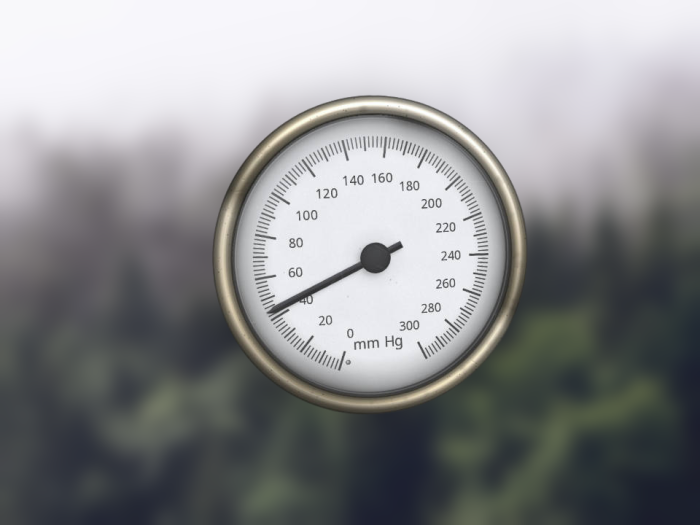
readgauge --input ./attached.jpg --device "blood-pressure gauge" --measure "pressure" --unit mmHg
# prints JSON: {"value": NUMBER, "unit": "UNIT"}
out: {"value": 44, "unit": "mmHg"}
